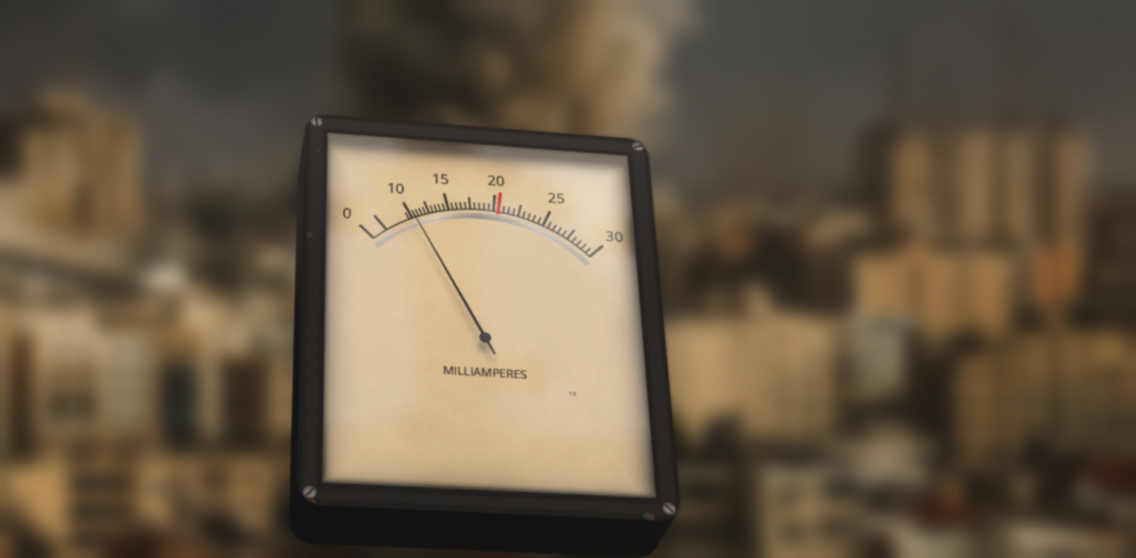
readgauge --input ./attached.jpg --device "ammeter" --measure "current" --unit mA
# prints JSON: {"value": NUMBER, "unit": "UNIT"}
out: {"value": 10, "unit": "mA"}
